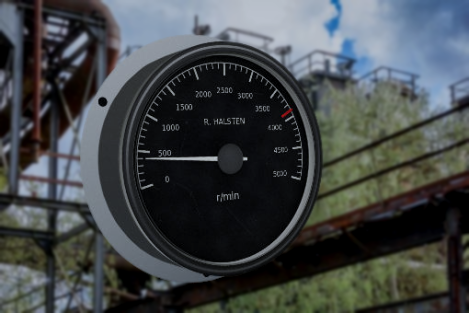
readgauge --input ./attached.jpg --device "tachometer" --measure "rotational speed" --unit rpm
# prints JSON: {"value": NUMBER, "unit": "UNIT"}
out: {"value": 400, "unit": "rpm"}
